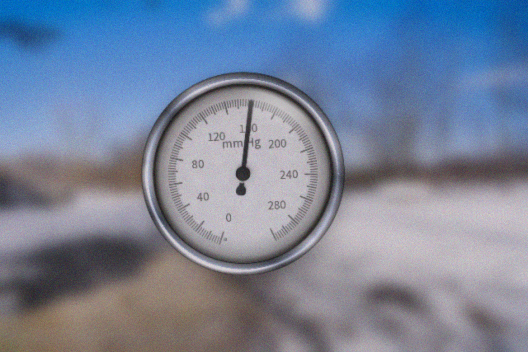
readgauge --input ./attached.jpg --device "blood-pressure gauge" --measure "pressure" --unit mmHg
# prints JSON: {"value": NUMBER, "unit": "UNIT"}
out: {"value": 160, "unit": "mmHg"}
